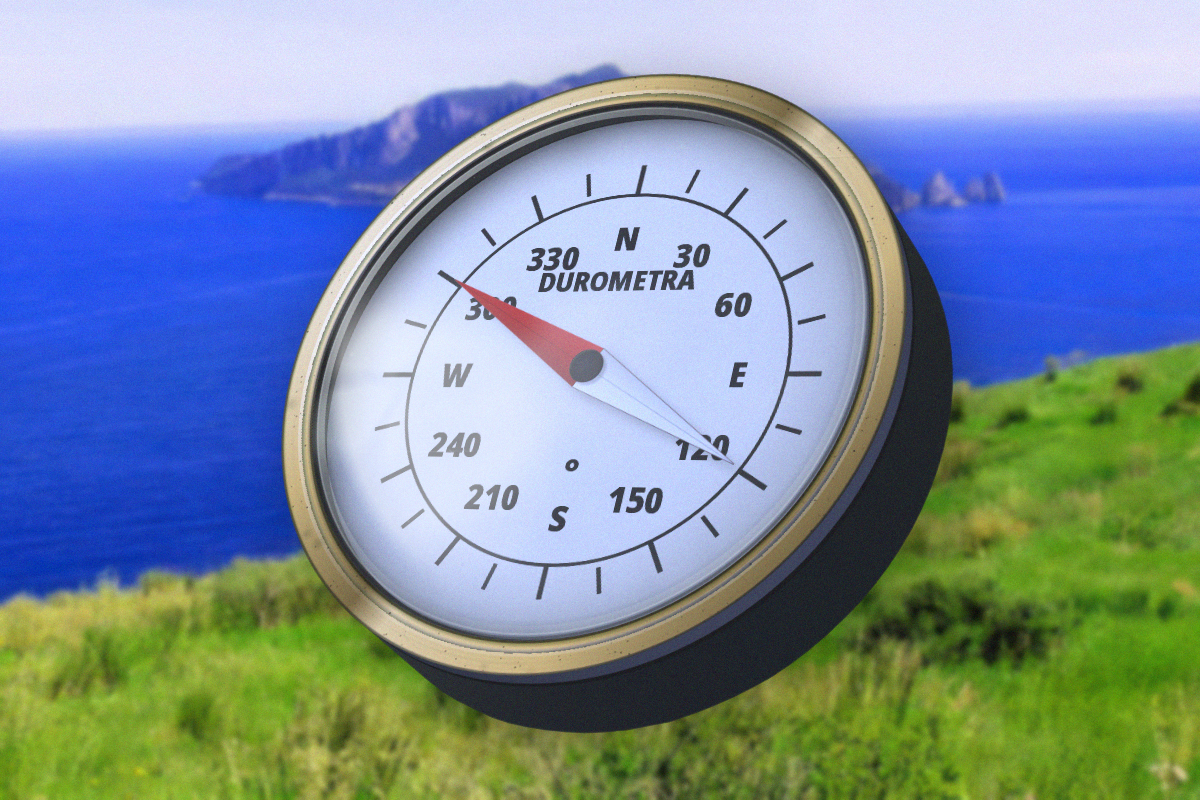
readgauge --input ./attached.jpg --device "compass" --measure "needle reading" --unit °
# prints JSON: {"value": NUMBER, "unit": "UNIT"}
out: {"value": 300, "unit": "°"}
